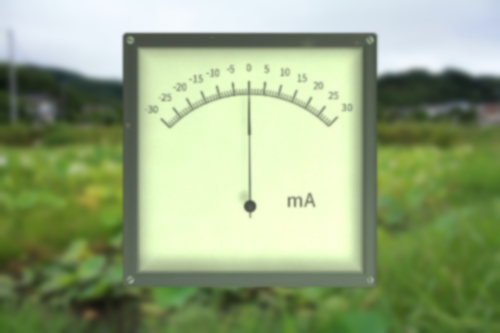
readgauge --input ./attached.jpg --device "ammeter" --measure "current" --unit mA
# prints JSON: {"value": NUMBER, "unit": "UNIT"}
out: {"value": 0, "unit": "mA"}
